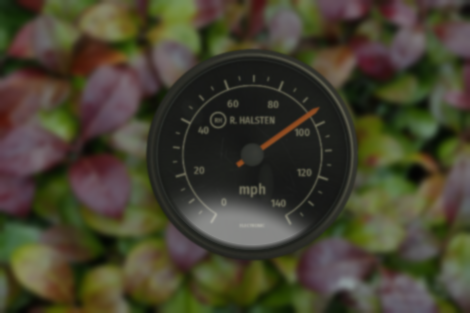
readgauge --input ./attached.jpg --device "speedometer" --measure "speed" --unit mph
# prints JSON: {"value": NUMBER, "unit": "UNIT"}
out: {"value": 95, "unit": "mph"}
